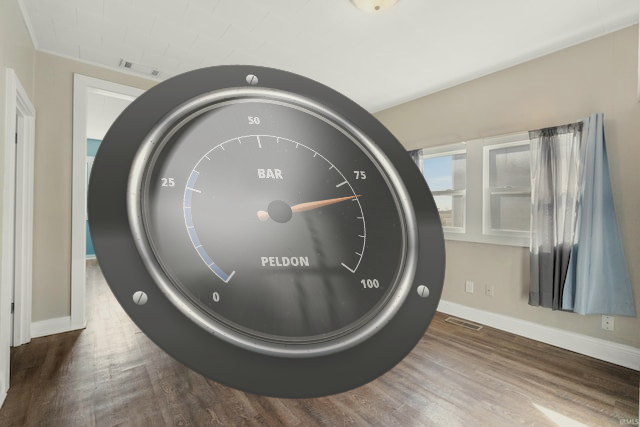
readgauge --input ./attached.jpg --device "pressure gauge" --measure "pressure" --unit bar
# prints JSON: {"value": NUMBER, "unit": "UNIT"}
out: {"value": 80, "unit": "bar"}
